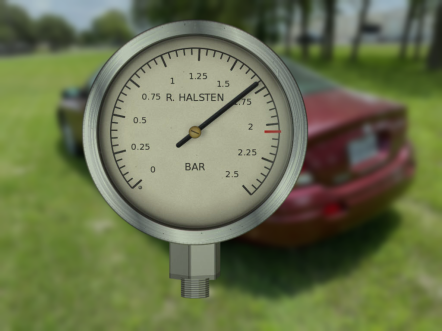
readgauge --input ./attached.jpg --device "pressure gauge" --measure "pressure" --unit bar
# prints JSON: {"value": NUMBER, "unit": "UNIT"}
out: {"value": 1.7, "unit": "bar"}
